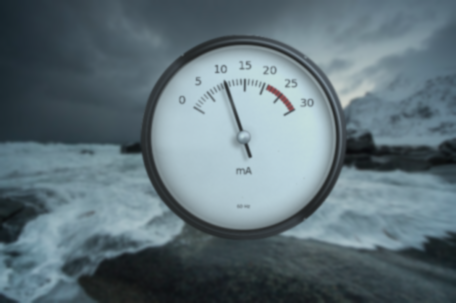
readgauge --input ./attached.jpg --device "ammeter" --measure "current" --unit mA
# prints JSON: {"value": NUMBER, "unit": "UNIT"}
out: {"value": 10, "unit": "mA"}
